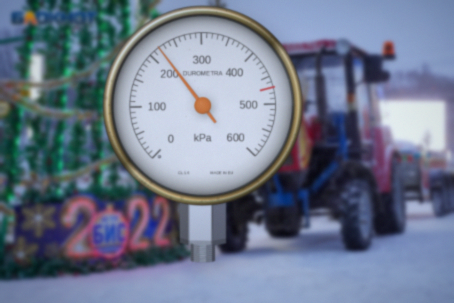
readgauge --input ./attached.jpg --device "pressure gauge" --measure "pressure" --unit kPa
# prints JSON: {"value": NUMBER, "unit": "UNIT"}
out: {"value": 220, "unit": "kPa"}
